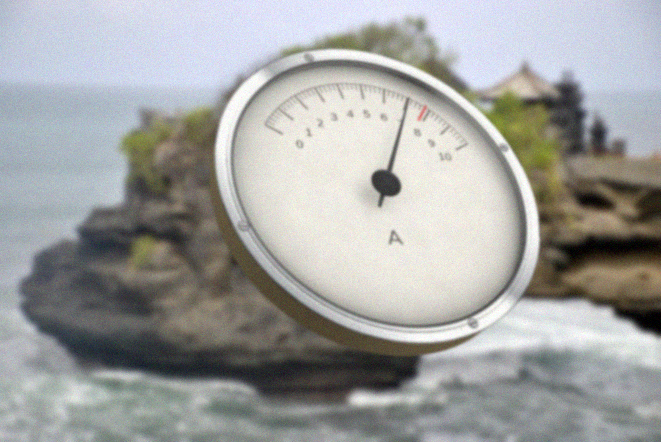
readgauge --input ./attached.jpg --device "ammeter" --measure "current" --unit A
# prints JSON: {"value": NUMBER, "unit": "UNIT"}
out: {"value": 7, "unit": "A"}
